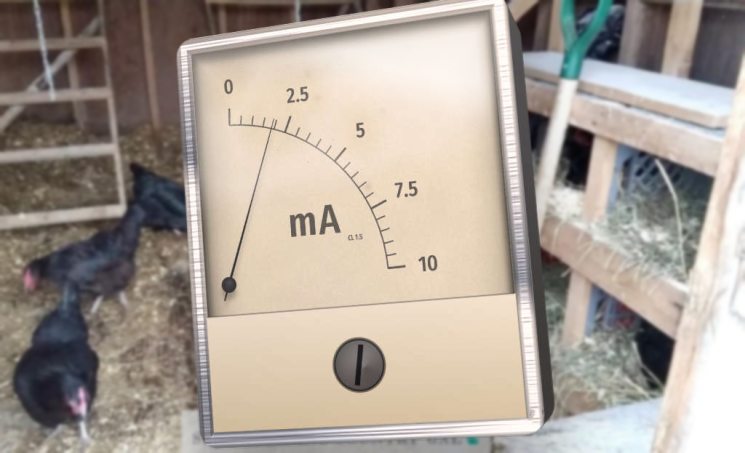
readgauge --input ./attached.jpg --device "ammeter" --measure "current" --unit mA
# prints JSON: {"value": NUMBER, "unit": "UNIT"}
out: {"value": 2, "unit": "mA"}
